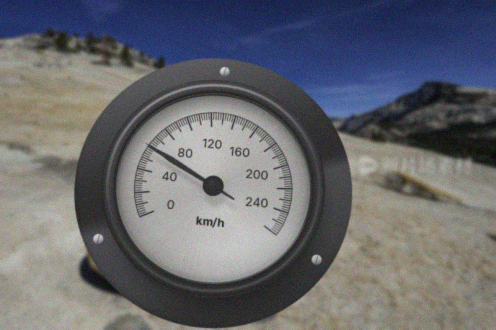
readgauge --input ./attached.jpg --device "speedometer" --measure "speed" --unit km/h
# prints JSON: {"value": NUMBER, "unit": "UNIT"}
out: {"value": 60, "unit": "km/h"}
